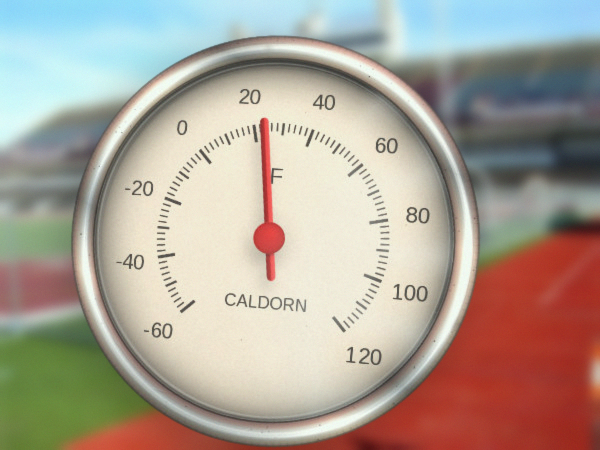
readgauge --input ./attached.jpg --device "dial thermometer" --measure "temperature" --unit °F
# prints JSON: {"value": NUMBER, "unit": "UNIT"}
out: {"value": 24, "unit": "°F"}
